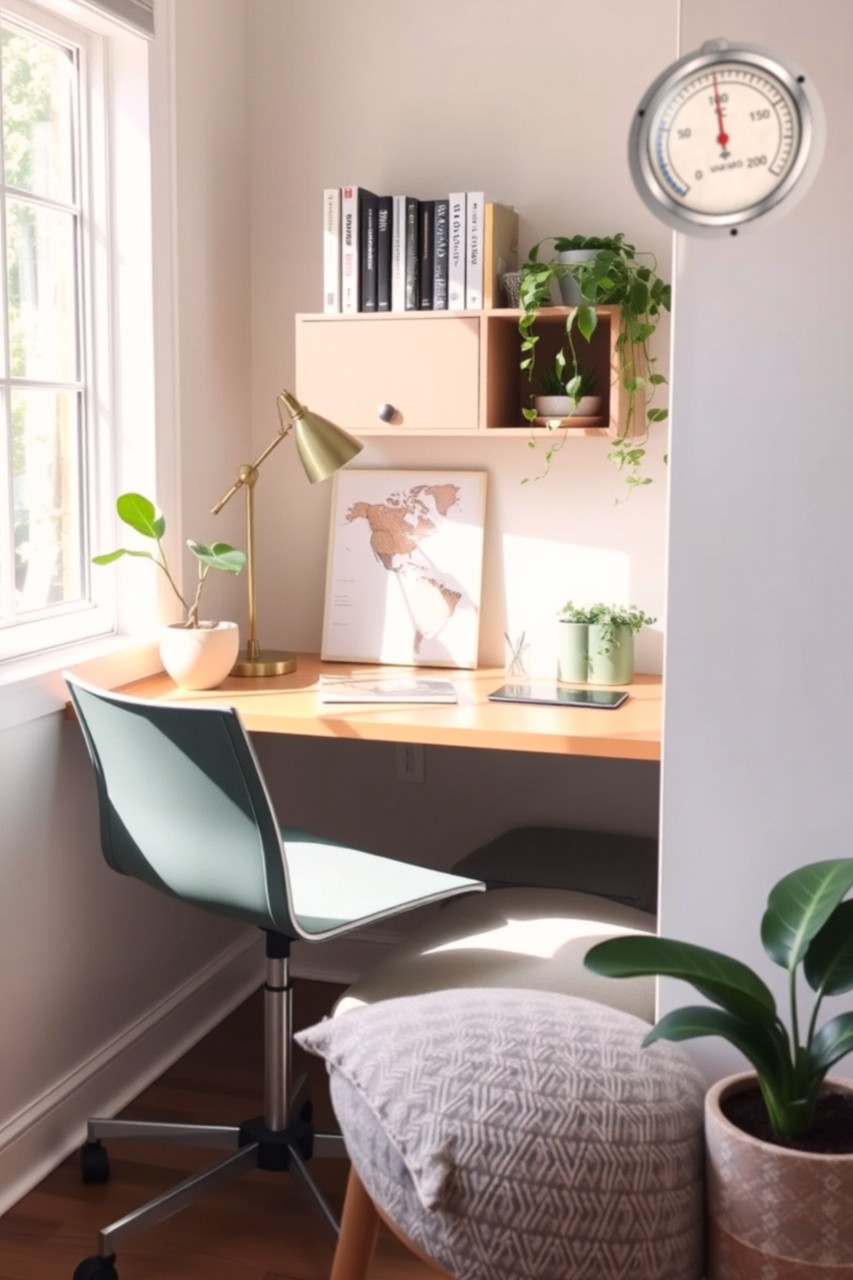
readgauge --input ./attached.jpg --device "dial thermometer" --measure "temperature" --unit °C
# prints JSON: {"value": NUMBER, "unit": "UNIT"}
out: {"value": 100, "unit": "°C"}
